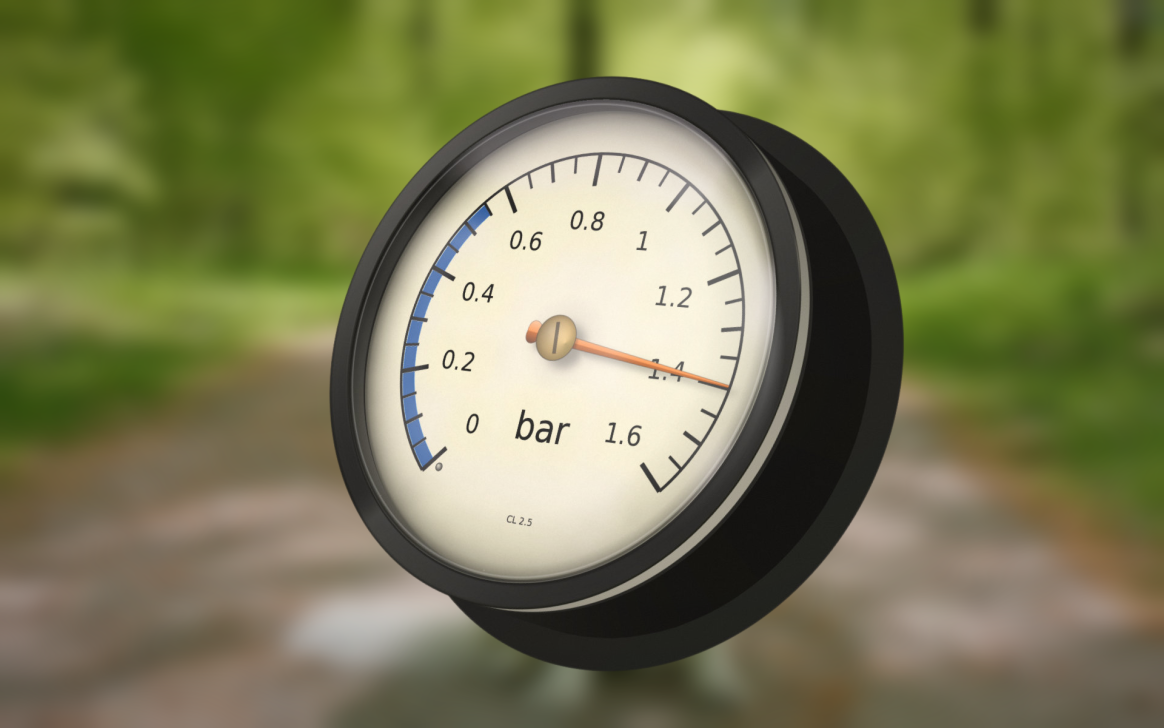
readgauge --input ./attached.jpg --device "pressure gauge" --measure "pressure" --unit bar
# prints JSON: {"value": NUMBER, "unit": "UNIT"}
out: {"value": 1.4, "unit": "bar"}
